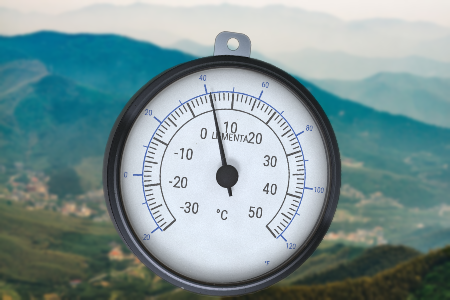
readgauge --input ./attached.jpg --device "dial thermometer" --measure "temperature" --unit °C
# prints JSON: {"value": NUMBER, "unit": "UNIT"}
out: {"value": 5, "unit": "°C"}
